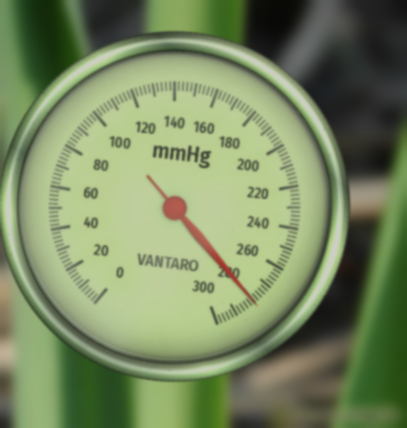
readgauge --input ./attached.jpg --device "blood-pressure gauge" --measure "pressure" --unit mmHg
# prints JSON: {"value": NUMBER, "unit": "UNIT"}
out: {"value": 280, "unit": "mmHg"}
